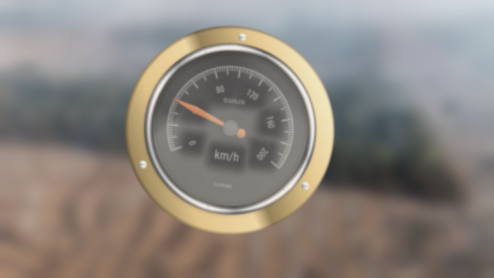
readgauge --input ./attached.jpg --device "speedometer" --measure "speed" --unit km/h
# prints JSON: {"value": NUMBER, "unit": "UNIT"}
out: {"value": 40, "unit": "km/h"}
